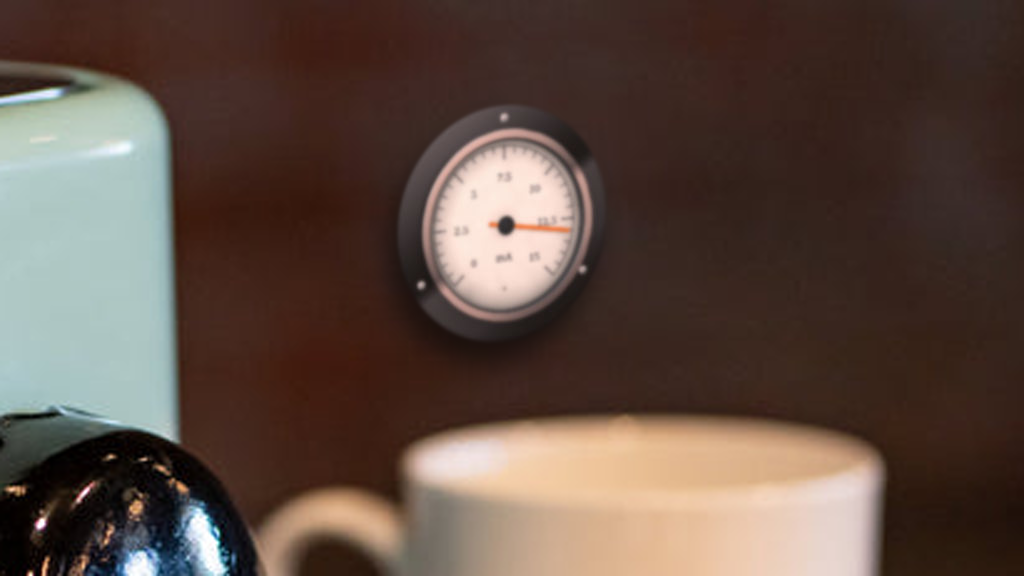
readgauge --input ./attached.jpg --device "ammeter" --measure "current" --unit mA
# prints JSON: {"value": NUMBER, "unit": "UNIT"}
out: {"value": 13, "unit": "mA"}
